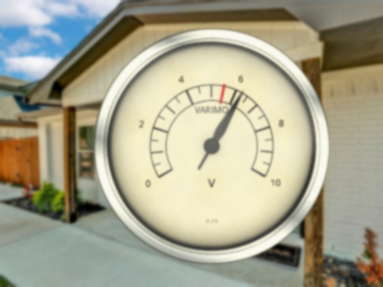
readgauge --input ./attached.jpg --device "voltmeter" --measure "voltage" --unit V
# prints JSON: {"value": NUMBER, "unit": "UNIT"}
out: {"value": 6.25, "unit": "V"}
